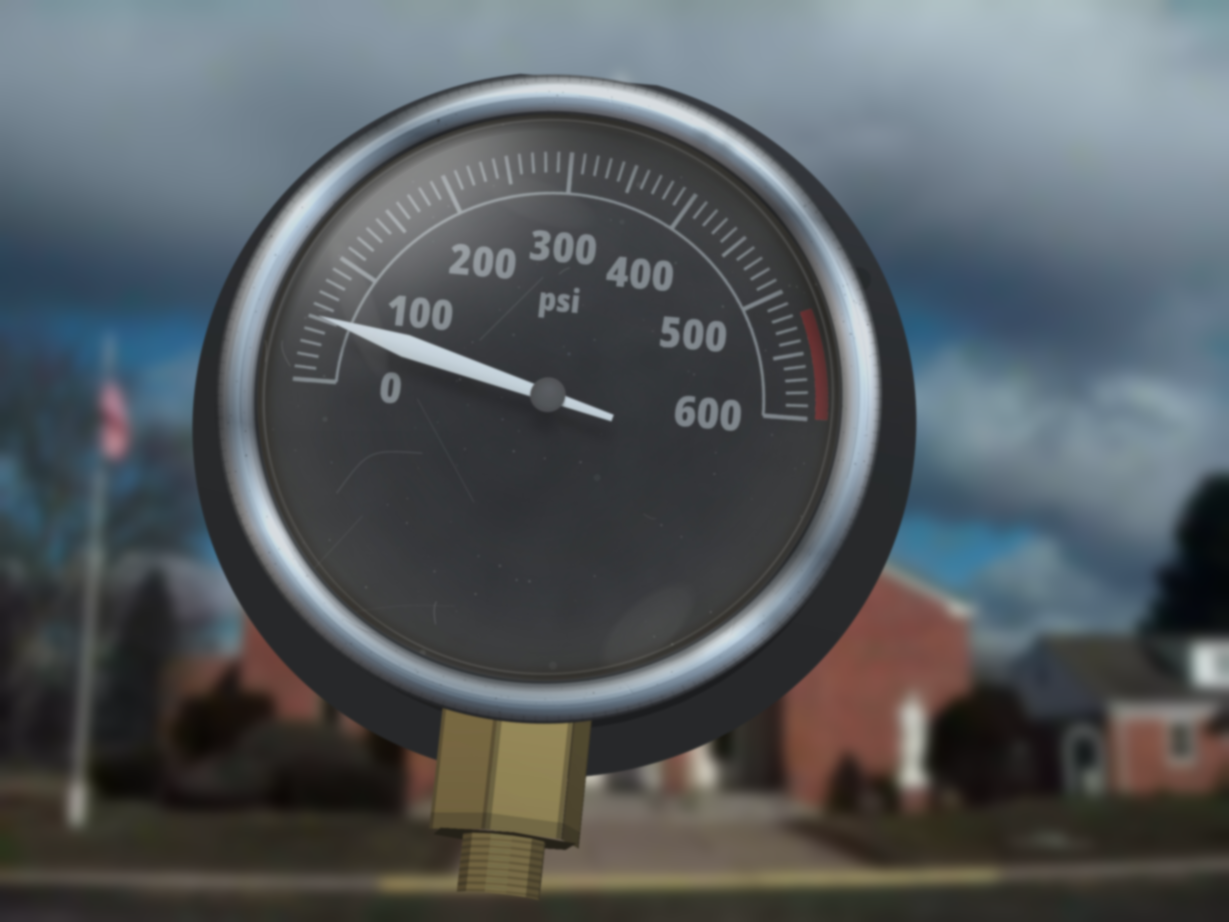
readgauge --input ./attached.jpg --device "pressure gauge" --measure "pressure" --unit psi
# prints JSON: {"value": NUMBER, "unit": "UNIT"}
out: {"value": 50, "unit": "psi"}
